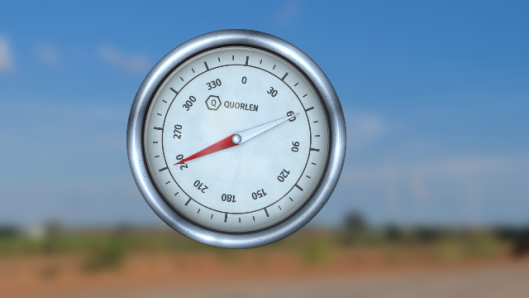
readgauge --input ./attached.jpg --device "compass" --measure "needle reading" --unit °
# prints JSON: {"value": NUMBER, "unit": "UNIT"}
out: {"value": 240, "unit": "°"}
